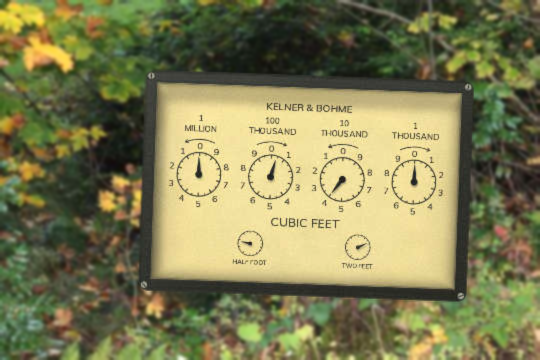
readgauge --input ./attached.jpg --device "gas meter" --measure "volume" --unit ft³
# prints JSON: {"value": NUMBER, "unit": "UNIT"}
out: {"value": 4000, "unit": "ft³"}
